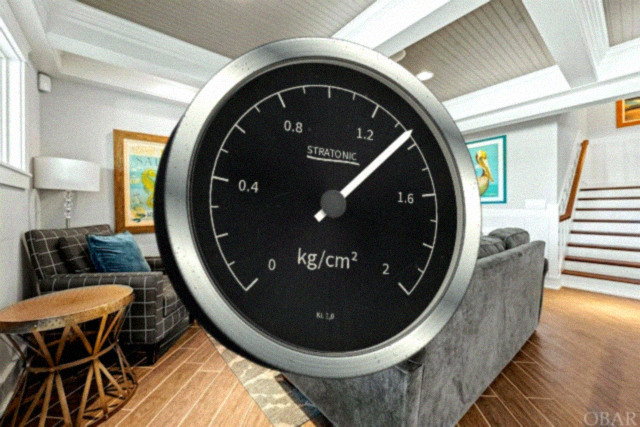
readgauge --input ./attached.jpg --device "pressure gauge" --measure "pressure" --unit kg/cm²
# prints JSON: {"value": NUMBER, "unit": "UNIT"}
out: {"value": 1.35, "unit": "kg/cm²"}
